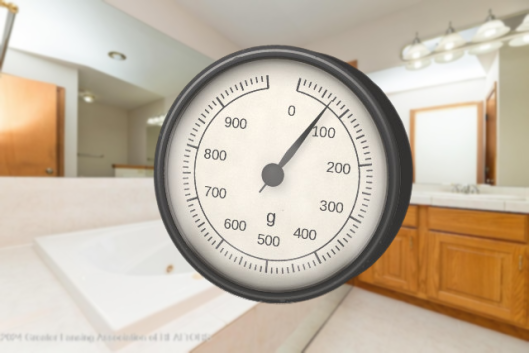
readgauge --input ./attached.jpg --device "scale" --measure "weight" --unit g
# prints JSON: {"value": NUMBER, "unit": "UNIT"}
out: {"value": 70, "unit": "g"}
